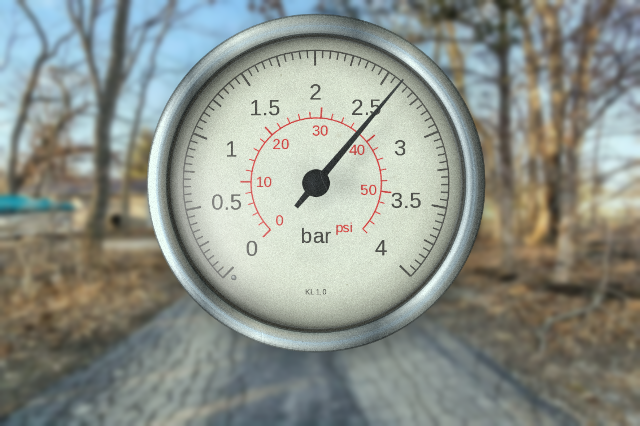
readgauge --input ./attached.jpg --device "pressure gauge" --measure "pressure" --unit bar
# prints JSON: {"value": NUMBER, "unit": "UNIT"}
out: {"value": 2.6, "unit": "bar"}
